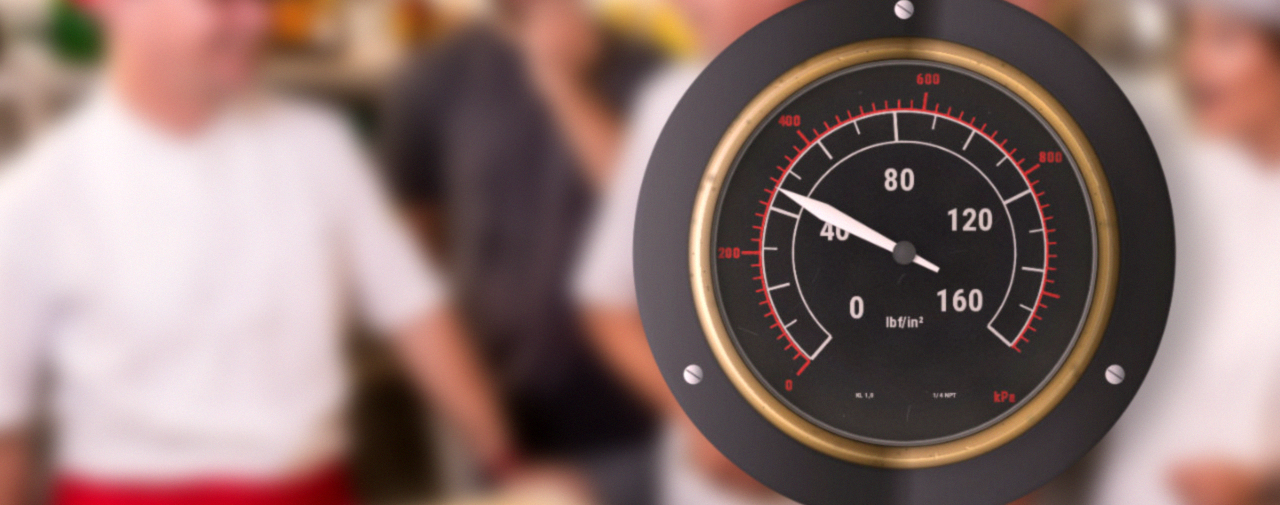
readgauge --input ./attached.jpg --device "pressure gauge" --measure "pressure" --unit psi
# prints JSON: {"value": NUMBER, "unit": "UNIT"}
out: {"value": 45, "unit": "psi"}
